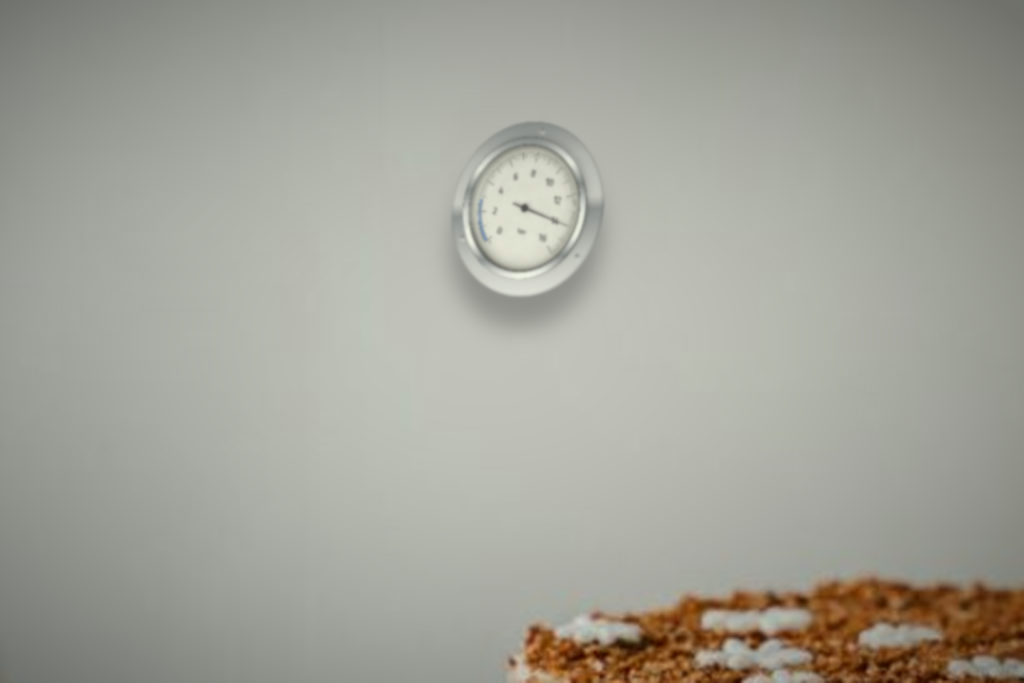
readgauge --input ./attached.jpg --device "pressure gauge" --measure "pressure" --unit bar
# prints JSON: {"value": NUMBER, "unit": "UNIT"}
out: {"value": 14, "unit": "bar"}
